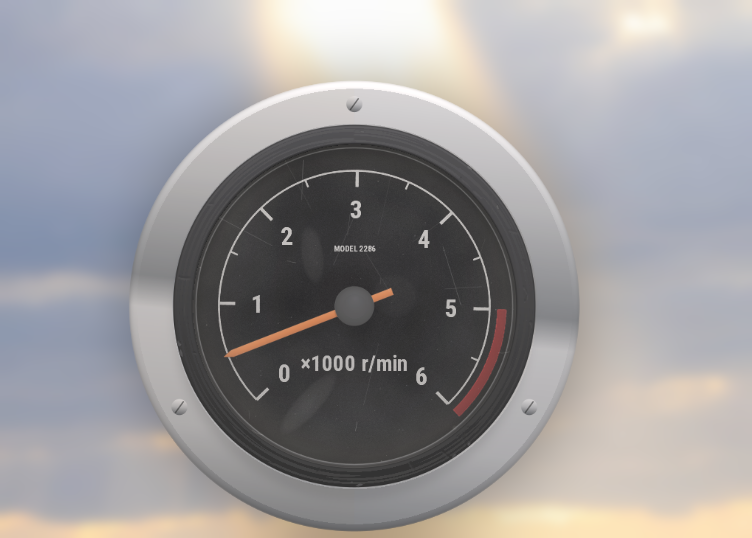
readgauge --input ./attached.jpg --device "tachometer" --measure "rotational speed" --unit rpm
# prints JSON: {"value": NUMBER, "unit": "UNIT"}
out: {"value": 500, "unit": "rpm"}
